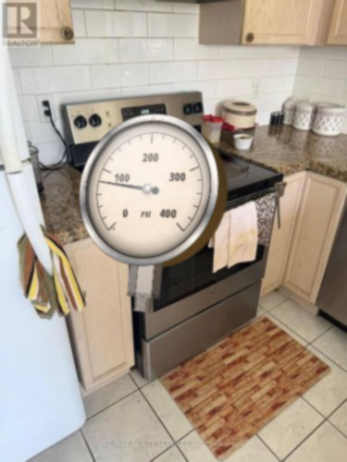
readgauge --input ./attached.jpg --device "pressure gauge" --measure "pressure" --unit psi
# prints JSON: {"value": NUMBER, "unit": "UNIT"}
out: {"value": 80, "unit": "psi"}
